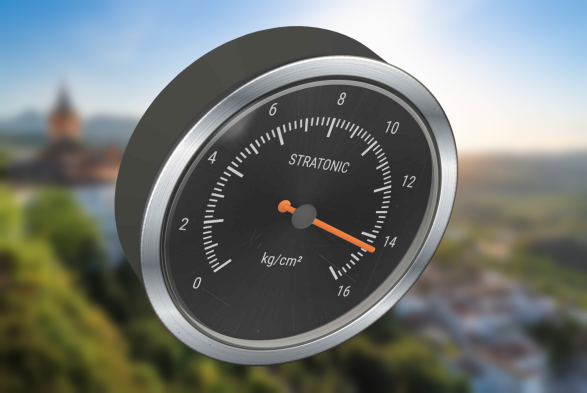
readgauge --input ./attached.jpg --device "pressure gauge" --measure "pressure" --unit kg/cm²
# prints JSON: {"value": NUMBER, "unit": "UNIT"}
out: {"value": 14.4, "unit": "kg/cm²"}
